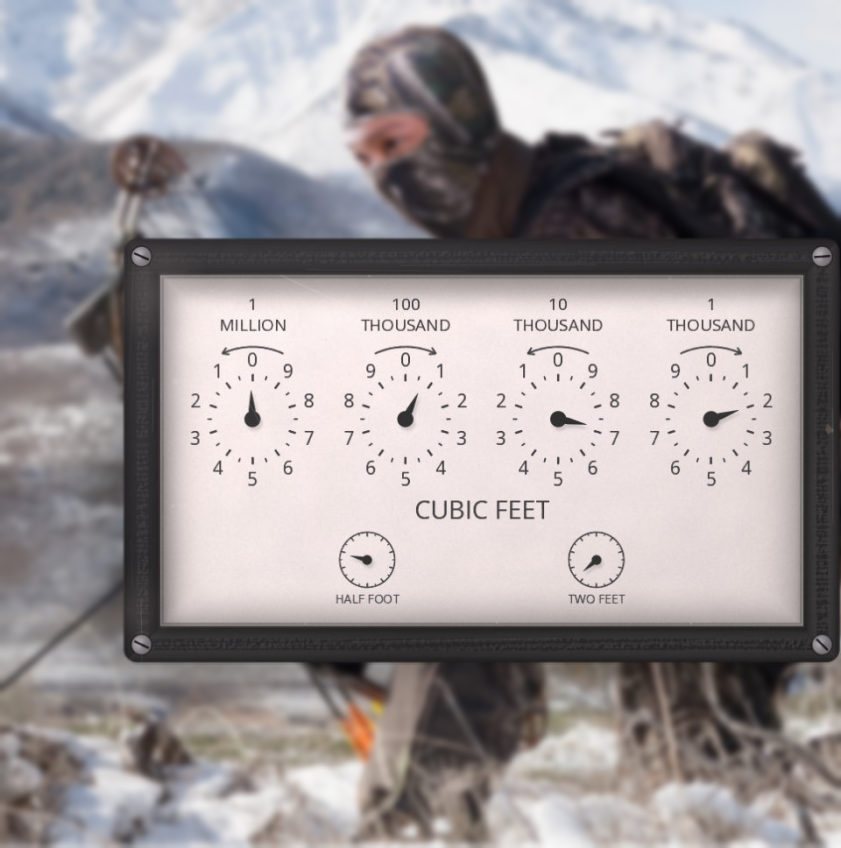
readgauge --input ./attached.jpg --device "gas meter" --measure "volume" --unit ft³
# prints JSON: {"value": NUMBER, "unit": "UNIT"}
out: {"value": 7200, "unit": "ft³"}
